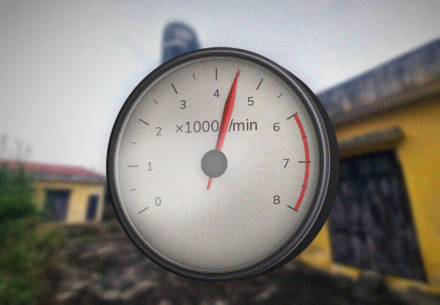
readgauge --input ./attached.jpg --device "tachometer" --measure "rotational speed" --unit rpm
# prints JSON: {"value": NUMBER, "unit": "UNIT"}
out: {"value": 4500, "unit": "rpm"}
